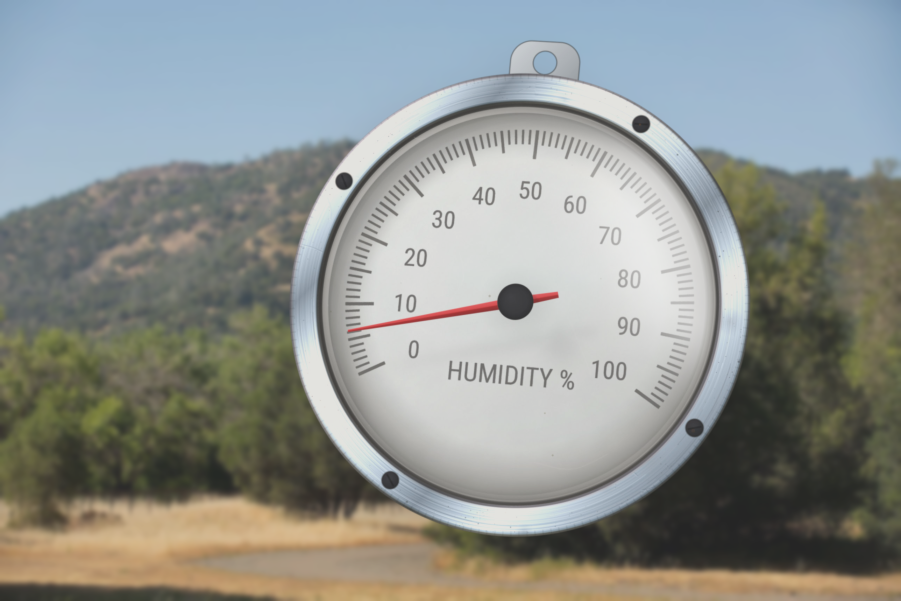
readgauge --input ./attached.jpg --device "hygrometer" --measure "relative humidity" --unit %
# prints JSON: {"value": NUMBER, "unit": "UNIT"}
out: {"value": 6, "unit": "%"}
